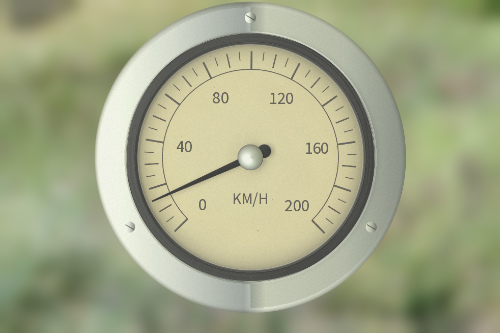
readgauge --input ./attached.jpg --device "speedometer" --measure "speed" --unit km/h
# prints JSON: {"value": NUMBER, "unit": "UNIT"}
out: {"value": 15, "unit": "km/h"}
